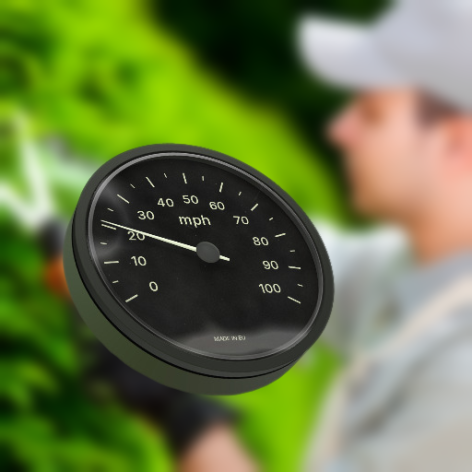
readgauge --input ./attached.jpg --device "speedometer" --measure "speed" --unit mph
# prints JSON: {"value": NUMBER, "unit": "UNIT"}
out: {"value": 20, "unit": "mph"}
